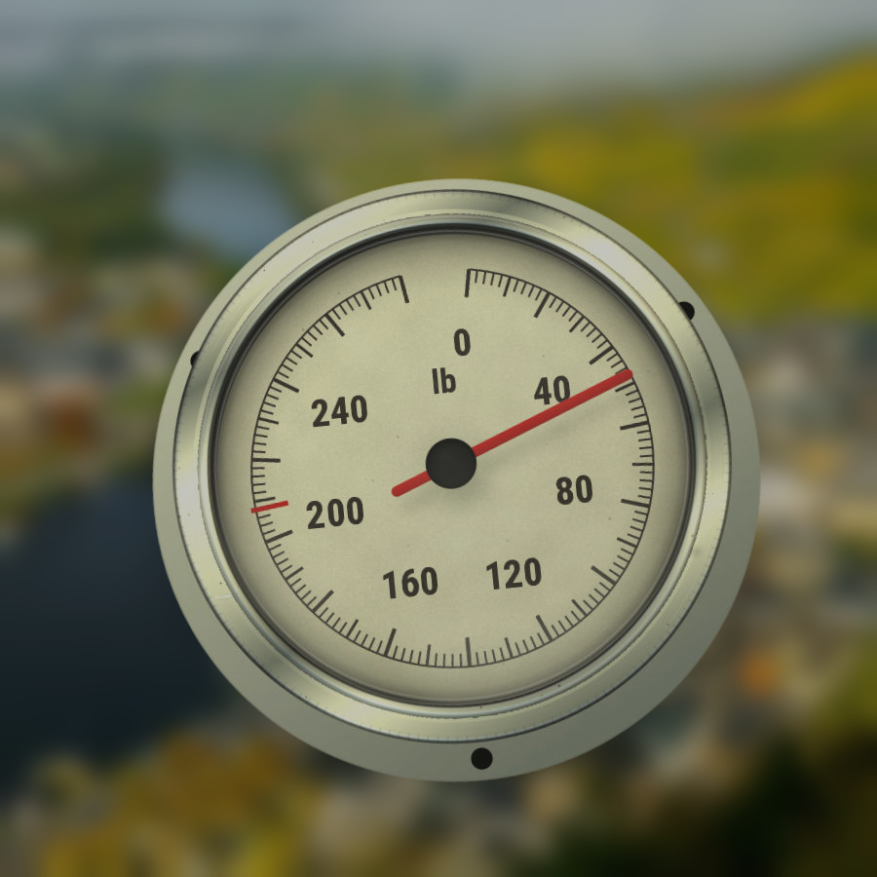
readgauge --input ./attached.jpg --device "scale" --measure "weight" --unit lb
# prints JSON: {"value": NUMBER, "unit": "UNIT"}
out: {"value": 48, "unit": "lb"}
